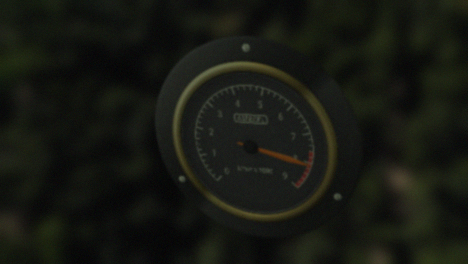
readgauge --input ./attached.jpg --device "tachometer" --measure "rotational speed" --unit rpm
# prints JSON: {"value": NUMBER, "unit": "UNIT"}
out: {"value": 8000, "unit": "rpm"}
